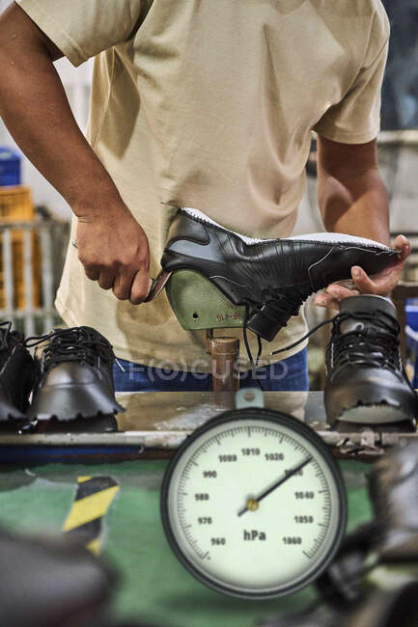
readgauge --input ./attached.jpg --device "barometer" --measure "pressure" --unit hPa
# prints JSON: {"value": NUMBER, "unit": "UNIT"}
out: {"value": 1030, "unit": "hPa"}
